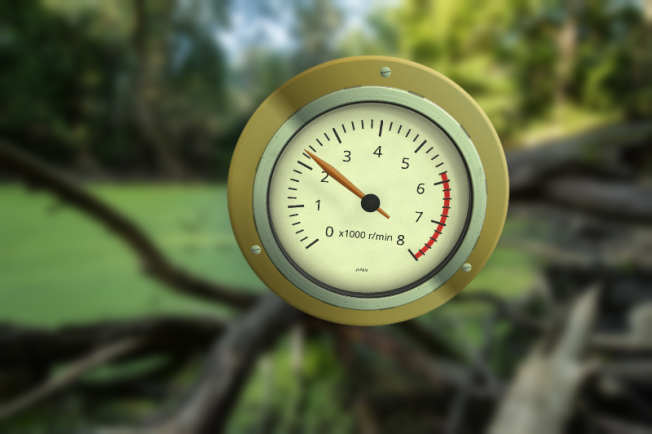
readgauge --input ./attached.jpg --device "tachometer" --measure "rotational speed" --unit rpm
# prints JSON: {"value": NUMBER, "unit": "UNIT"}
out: {"value": 2300, "unit": "rpm"}
